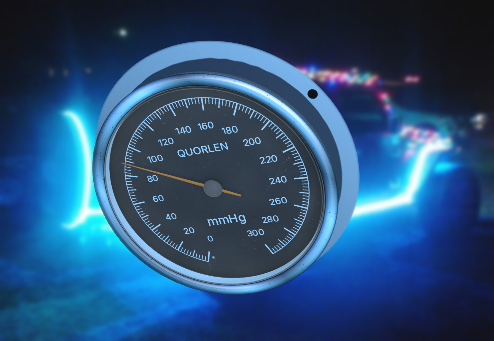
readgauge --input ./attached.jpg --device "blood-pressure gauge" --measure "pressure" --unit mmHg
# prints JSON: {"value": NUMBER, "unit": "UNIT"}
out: {"value": 90, "unit": "mmHg"}
